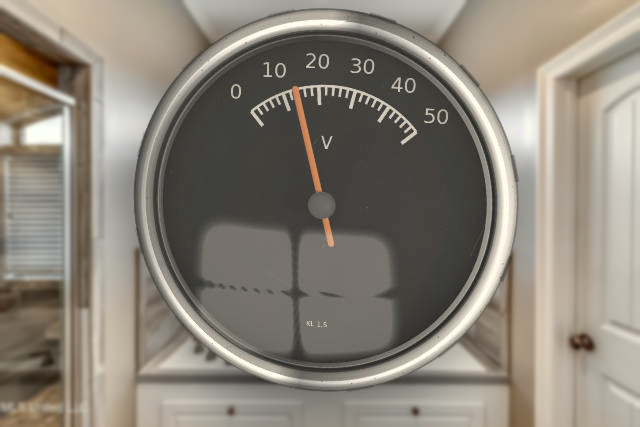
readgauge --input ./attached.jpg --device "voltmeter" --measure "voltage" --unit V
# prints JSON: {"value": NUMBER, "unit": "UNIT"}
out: {"value": 14, "unit": "V"}
